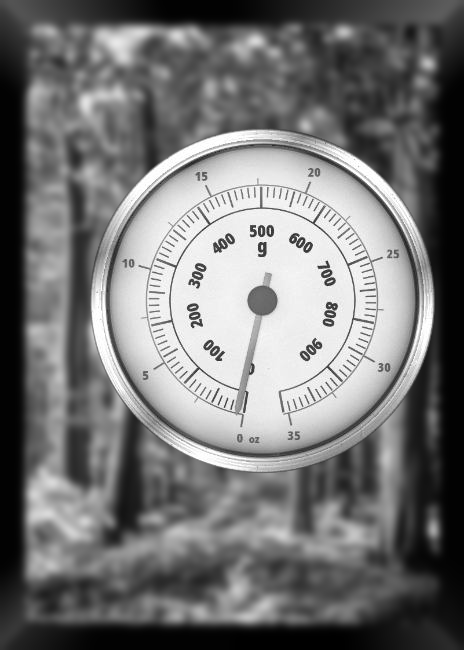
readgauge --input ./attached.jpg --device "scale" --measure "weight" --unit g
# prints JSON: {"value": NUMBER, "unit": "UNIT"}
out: {"value": 10, "unit": "g"}
